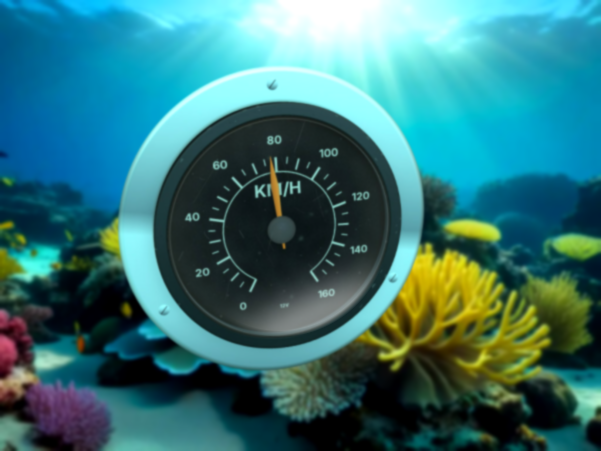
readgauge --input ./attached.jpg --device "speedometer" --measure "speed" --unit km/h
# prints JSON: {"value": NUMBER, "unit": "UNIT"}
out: {"value": 77.5, "unit": "km/h"}
